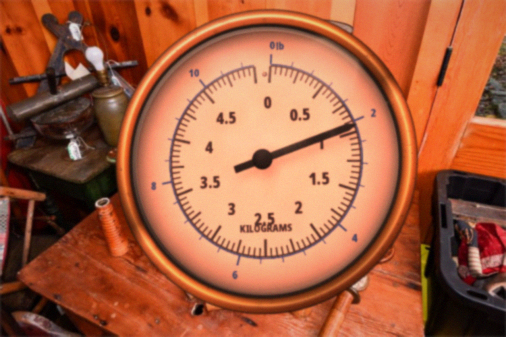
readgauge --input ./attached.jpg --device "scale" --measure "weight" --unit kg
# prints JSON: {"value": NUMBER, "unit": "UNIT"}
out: {"value": 0.95, "unit": "kg"}
